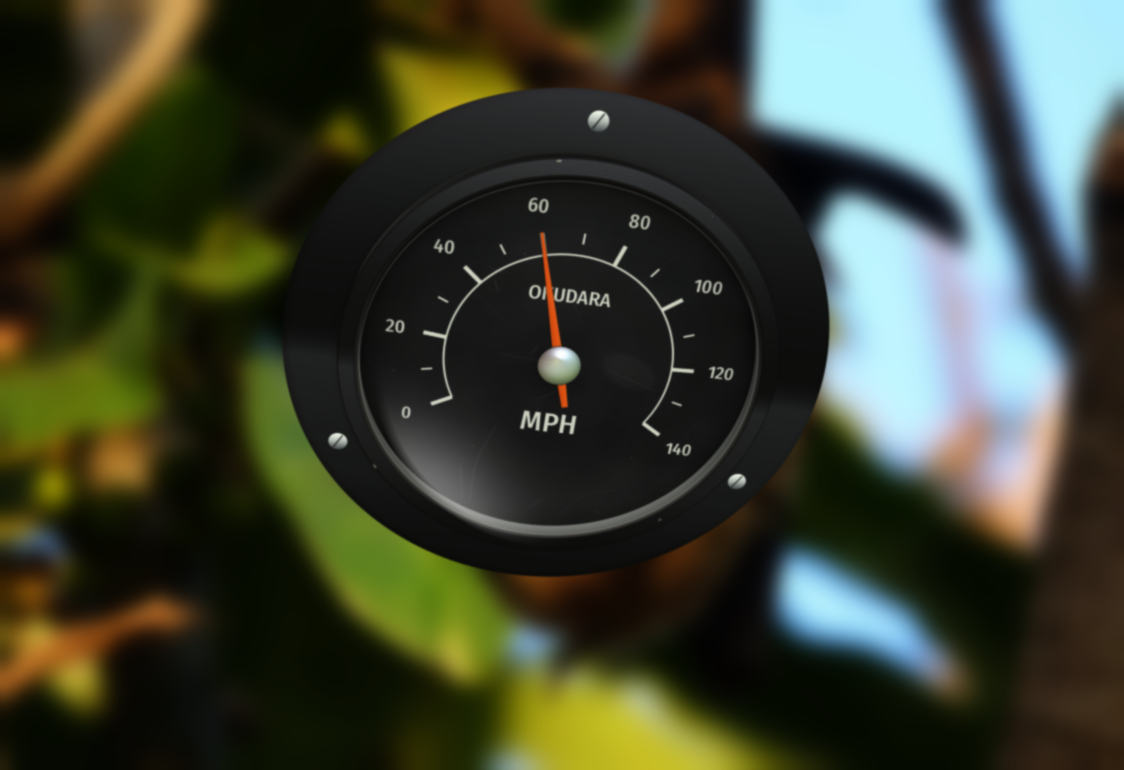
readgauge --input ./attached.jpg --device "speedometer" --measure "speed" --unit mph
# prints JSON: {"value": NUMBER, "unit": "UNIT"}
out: {"value": 60, "unit": "mph"}
